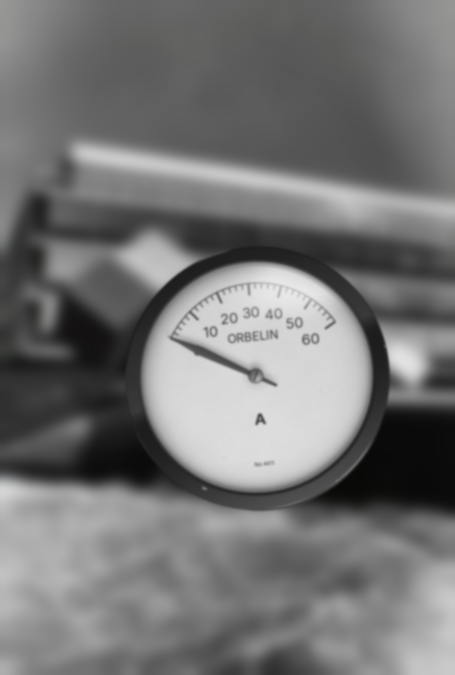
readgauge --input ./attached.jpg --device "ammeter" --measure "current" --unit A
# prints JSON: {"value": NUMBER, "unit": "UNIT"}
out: {"value": 0, "unit": "A"}
